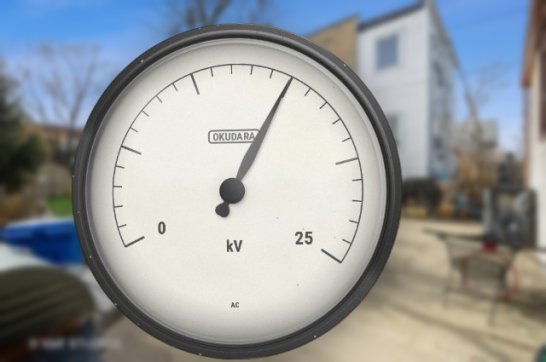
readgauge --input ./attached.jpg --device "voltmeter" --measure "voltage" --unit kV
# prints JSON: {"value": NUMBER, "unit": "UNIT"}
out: {"value": 15, "unit": "kV"}
